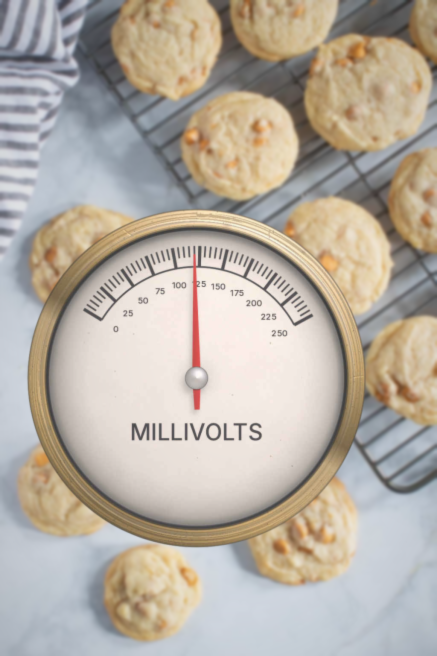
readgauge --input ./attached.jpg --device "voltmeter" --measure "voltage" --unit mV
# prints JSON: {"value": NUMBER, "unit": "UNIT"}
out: {"value": 120, "unit": "mV"}
